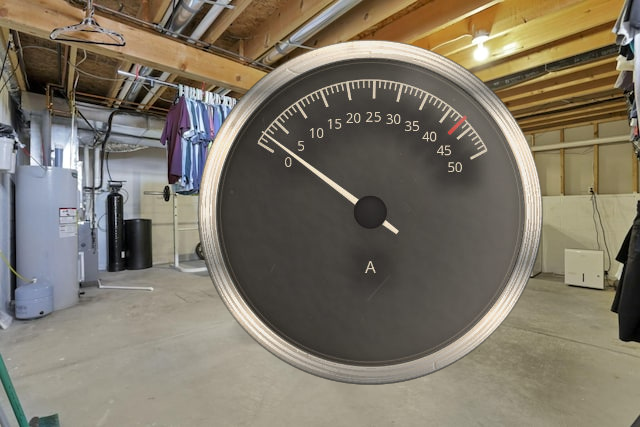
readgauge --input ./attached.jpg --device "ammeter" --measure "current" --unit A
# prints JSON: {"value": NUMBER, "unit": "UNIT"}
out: {"value": 2, "unit": "A"}
